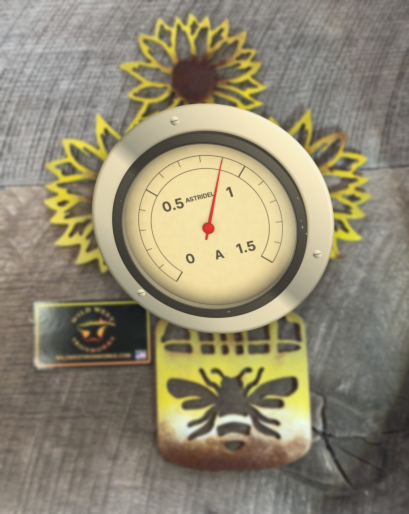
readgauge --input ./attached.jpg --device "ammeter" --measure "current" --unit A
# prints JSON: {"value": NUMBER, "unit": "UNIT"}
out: {"value": 0.9, "unit": "A"}
